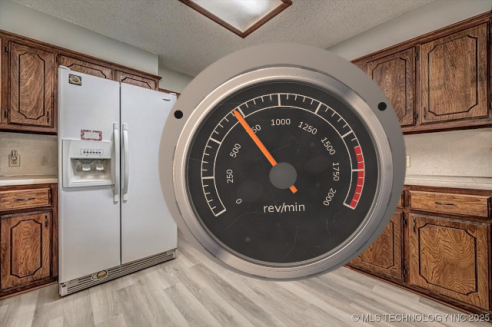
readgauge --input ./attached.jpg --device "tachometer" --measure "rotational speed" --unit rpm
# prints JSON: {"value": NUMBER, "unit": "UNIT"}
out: {"value": 725, "unit": "rpm"}
